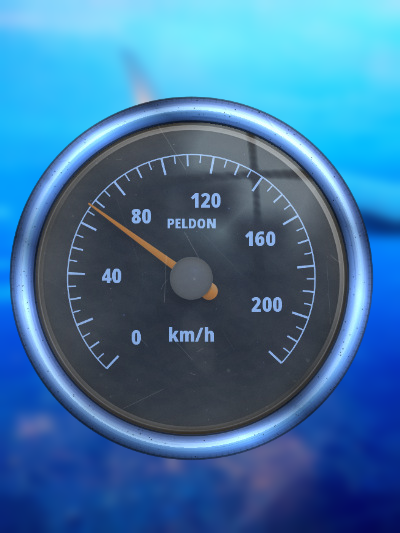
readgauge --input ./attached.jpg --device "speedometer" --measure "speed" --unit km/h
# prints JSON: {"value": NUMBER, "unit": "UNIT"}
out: {"value": 67.5, "unit": "km/h"}
